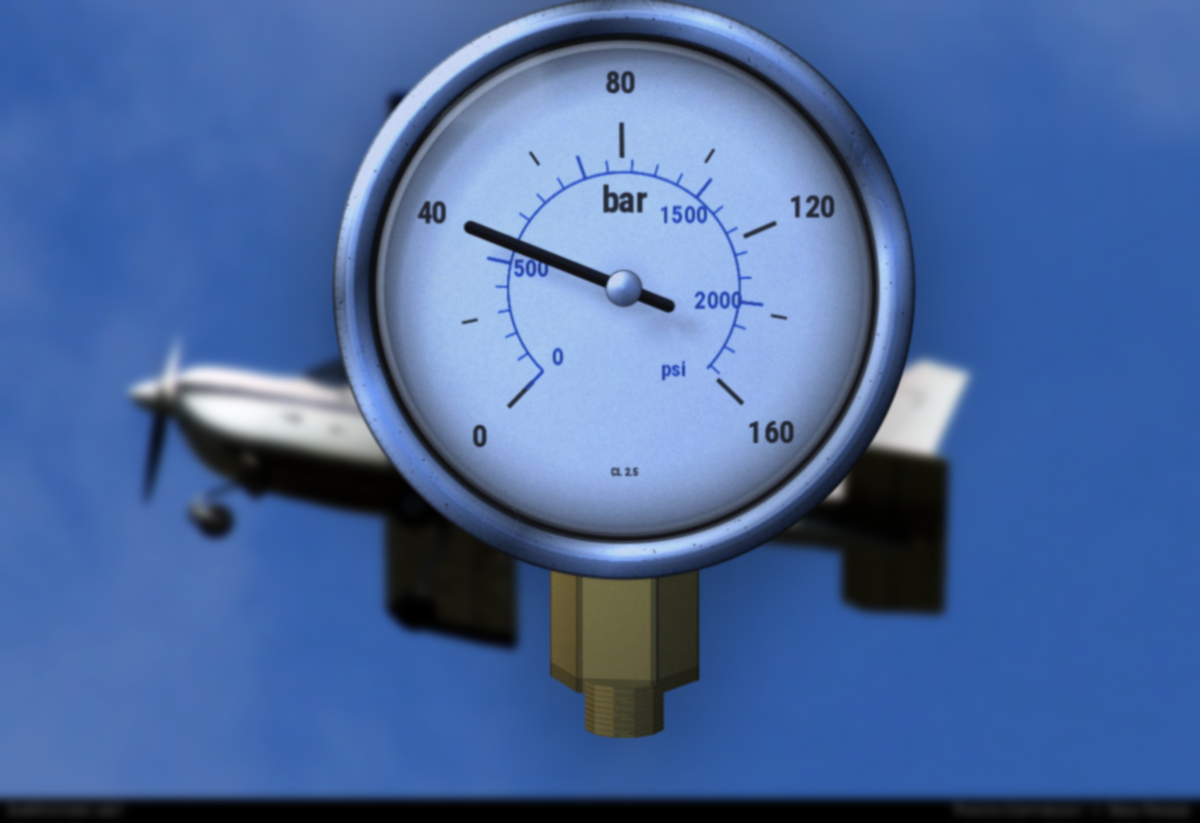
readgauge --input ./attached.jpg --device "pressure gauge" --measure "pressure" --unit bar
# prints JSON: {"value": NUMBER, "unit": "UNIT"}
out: {"value": 40, "unit": "bar"}
